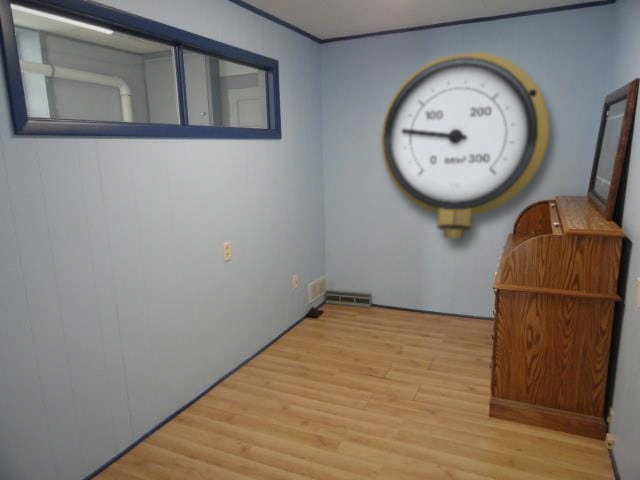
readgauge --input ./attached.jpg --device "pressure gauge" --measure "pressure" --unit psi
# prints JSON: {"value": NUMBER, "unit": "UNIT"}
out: {"value": 60, "unit": "psi"}
